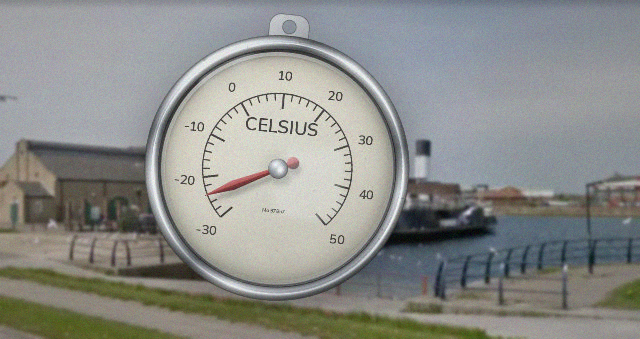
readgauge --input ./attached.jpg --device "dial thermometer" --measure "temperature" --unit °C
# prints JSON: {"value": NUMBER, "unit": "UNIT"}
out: {"value": -24, "unit": "°C"}
